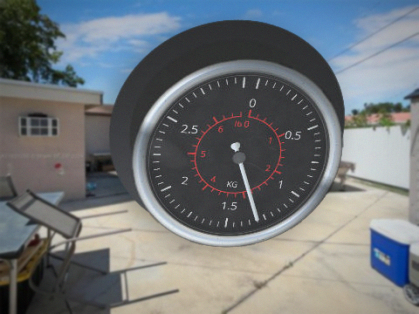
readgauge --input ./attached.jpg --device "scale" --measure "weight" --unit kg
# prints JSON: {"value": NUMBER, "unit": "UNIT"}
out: {"value": 1.3, "unit": "kg"}
